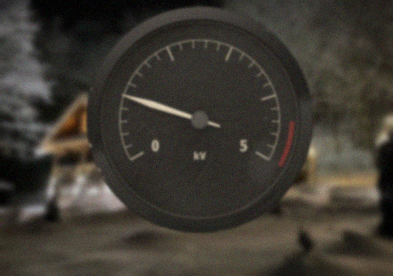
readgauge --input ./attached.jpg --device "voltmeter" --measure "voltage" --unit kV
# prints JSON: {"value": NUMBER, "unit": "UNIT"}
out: {"value": 1, "unit": "kV"}
